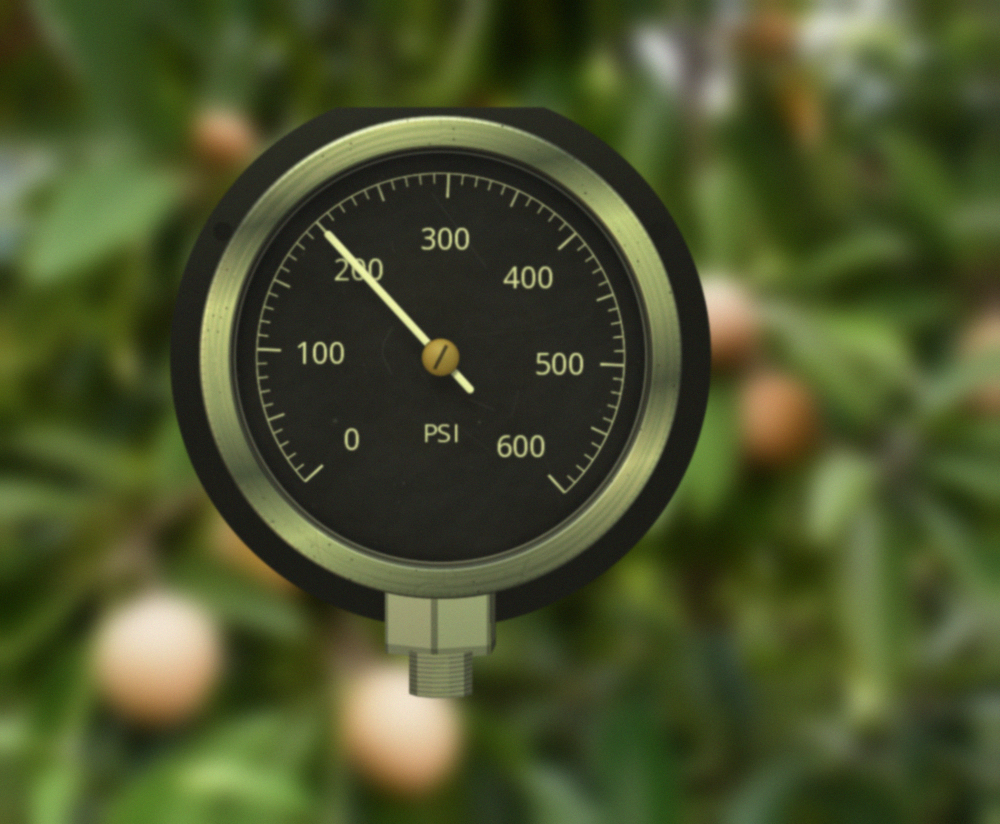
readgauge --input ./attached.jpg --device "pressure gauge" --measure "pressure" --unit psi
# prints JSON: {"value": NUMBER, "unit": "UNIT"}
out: {"value": 200, "unit": "psi"}
